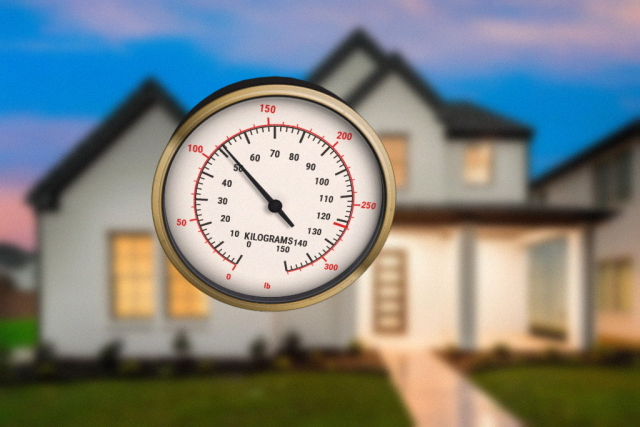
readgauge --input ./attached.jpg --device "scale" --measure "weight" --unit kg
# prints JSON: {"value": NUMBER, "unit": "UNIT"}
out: {"value": 52, "unit": "kg"}
